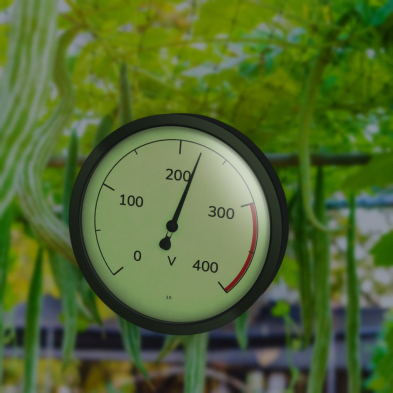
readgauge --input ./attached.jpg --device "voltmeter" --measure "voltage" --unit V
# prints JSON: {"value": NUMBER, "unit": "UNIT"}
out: {"value": 225, "unit": "V"}
